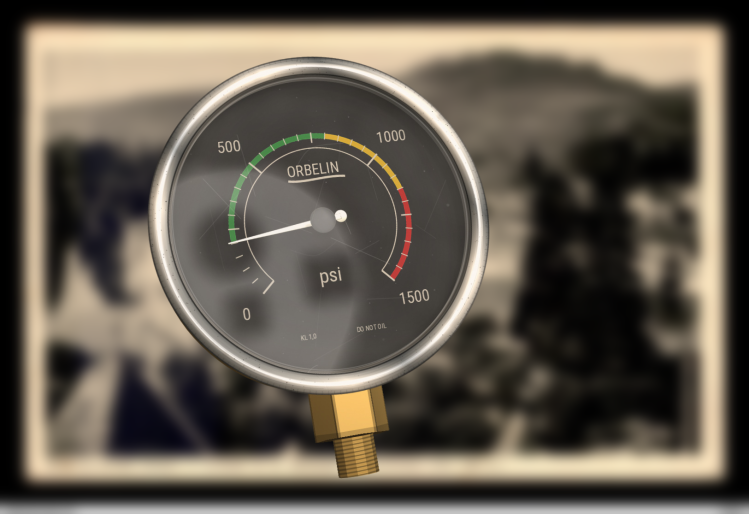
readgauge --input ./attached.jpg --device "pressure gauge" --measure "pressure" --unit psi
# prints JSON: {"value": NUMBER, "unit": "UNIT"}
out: {"value": 200, "unit": "psi"}
